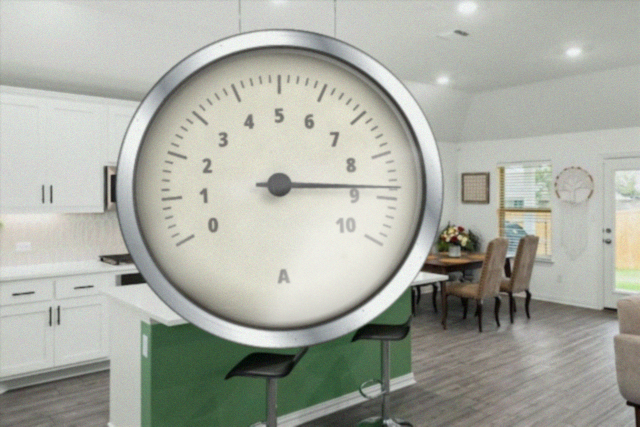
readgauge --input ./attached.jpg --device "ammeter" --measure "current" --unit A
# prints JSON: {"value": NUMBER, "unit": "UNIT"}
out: {"value": 8.8, "unit": "A"}
